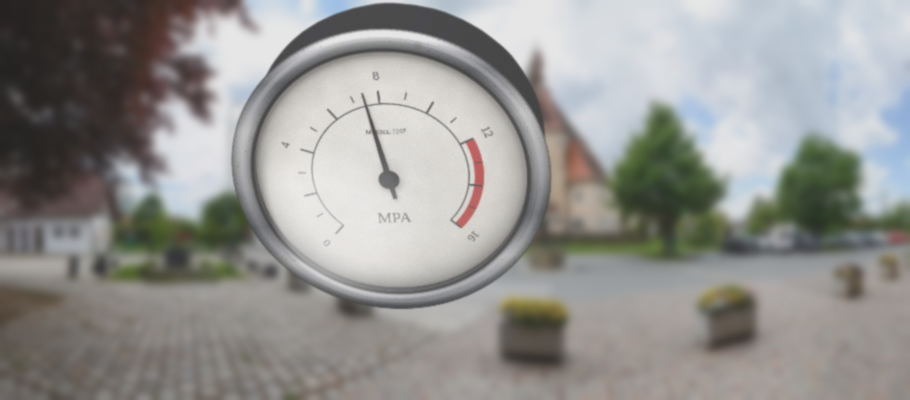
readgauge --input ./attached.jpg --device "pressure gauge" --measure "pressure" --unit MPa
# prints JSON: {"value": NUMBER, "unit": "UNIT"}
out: {"value": 7.5, "unit": "MPa"}
